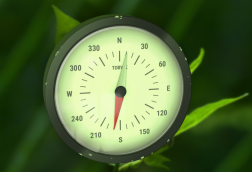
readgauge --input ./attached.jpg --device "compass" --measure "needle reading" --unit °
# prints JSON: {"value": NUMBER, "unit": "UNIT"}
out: {"value": 190, "unit": "°"}
